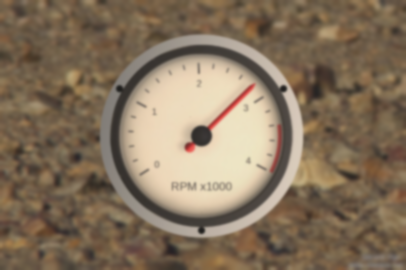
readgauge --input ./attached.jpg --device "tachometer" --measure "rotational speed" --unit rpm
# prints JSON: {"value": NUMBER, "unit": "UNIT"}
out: {"value": 2800, "unit": "rpm"}
